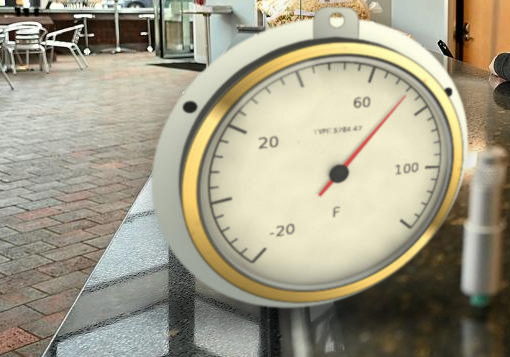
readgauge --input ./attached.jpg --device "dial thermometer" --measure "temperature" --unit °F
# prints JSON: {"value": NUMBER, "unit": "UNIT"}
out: {"value": 72, "unit": "°F"}
